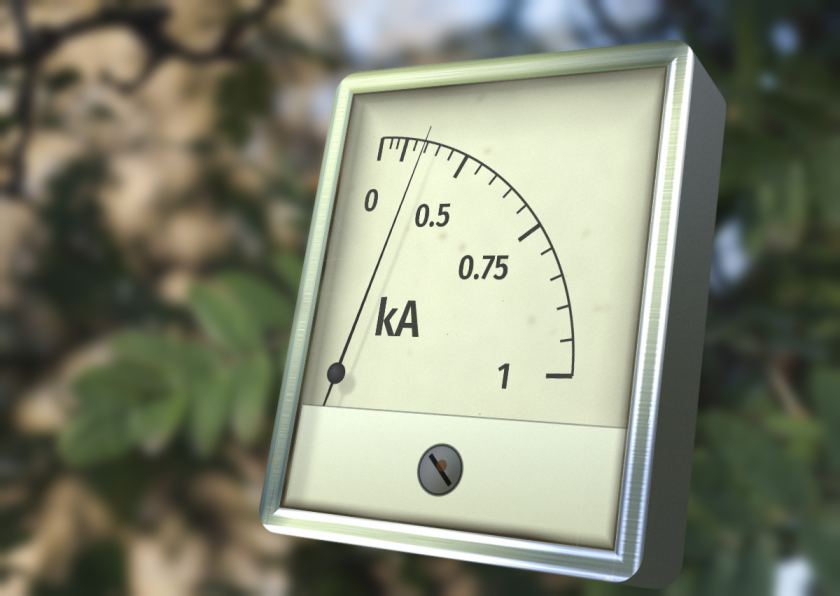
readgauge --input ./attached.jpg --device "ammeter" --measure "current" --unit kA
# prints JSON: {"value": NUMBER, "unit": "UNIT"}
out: {"value": 0.35, "unit": "kA"}
